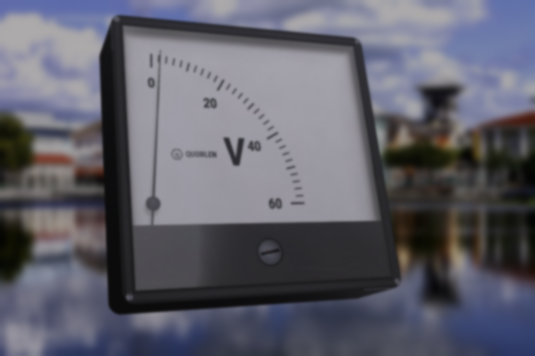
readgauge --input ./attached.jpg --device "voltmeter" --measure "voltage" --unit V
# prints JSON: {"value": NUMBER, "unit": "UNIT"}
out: {"value": 2, "unit": "V"}
